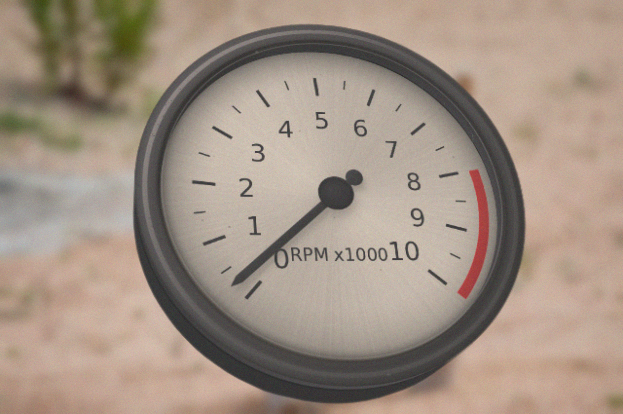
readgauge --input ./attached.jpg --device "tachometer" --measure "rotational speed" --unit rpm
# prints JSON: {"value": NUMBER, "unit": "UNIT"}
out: {"value": 250, "unit": "rpm"}
